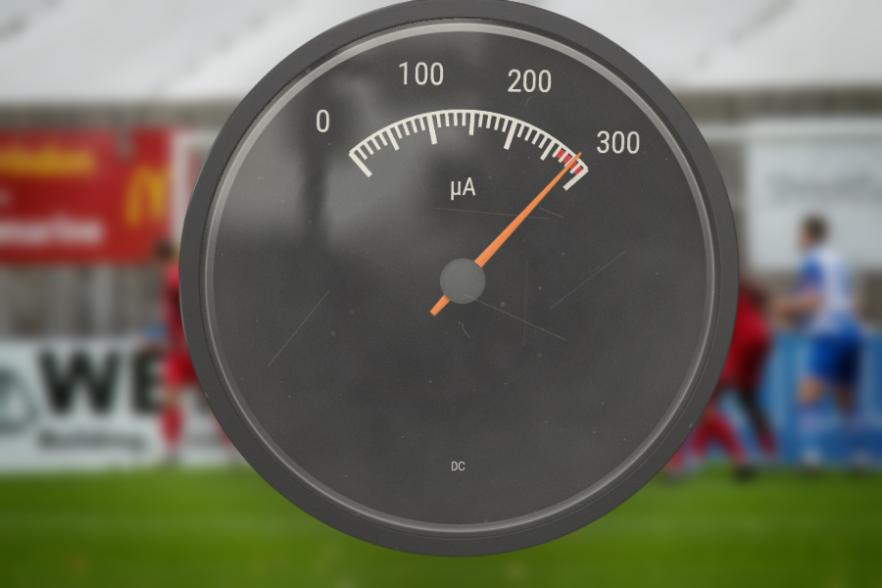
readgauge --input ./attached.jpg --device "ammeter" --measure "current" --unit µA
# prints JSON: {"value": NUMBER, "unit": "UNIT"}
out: {"value": 280, "unit": "µA"}
